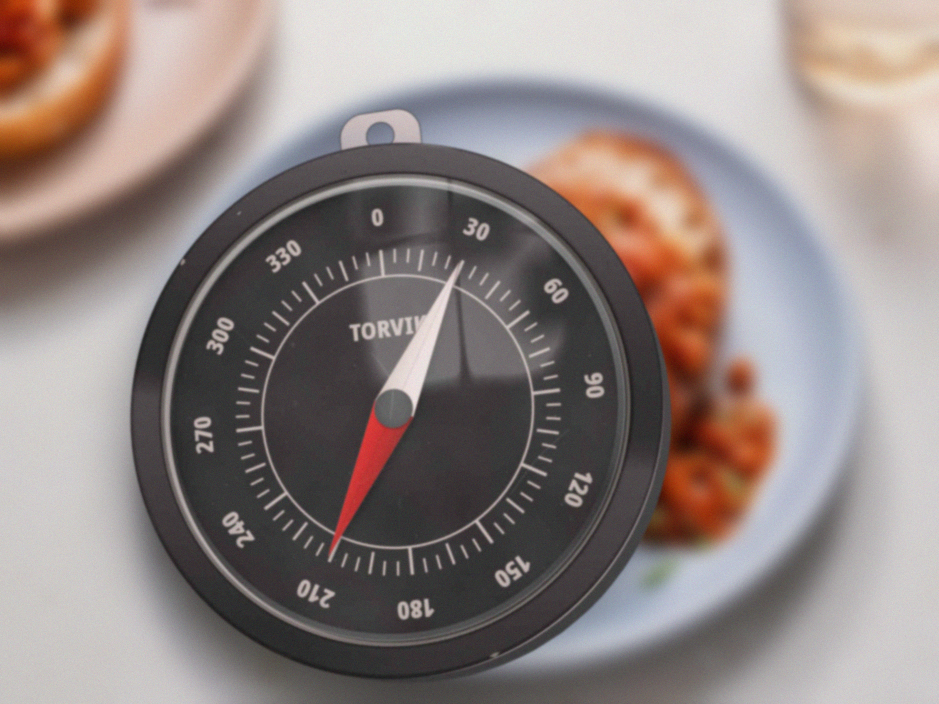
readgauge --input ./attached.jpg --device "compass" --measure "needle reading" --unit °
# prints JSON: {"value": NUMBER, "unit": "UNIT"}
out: {"value": 210, "unit": "°"}
